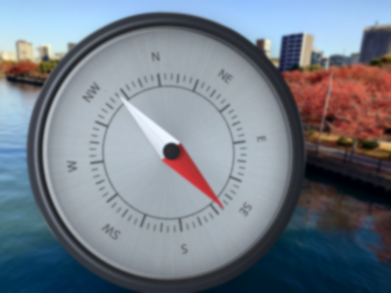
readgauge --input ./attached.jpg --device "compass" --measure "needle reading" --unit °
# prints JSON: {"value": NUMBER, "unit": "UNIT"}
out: {"value": 145, "unit": "°"}
